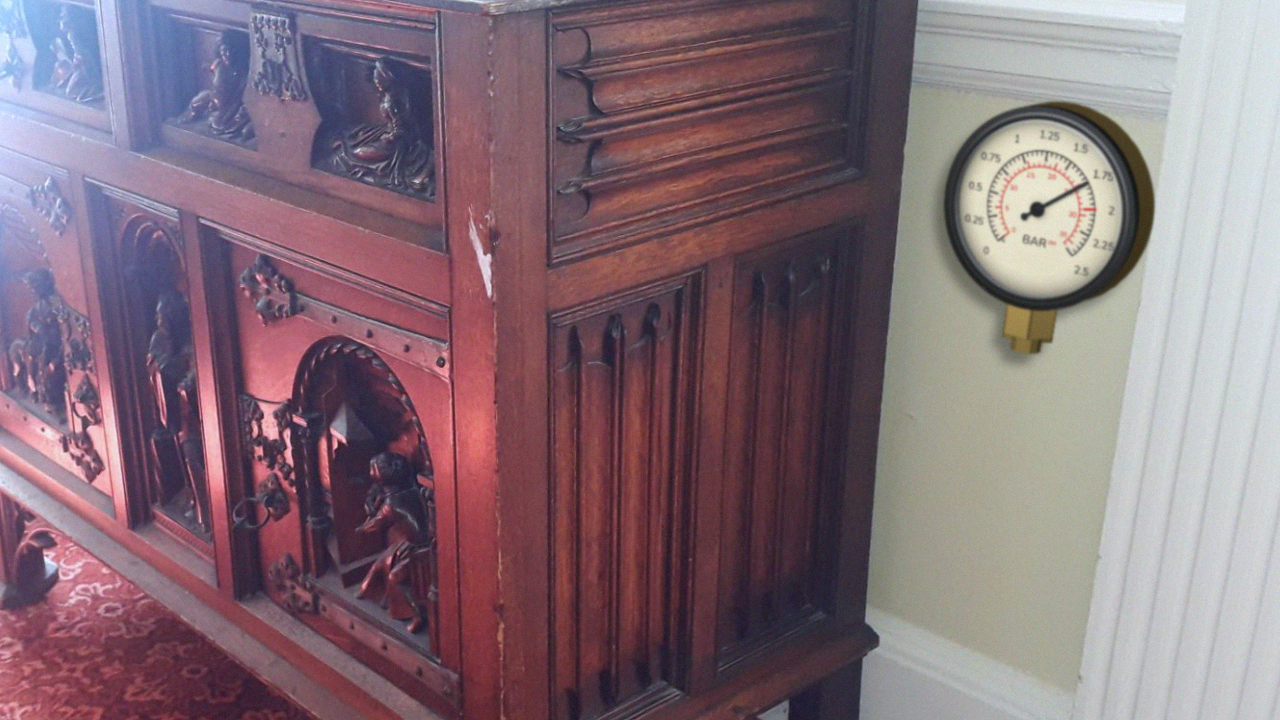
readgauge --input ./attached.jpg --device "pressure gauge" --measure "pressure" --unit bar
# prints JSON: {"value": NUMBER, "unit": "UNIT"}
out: {"value": 1.75, "unit": "bar"}
